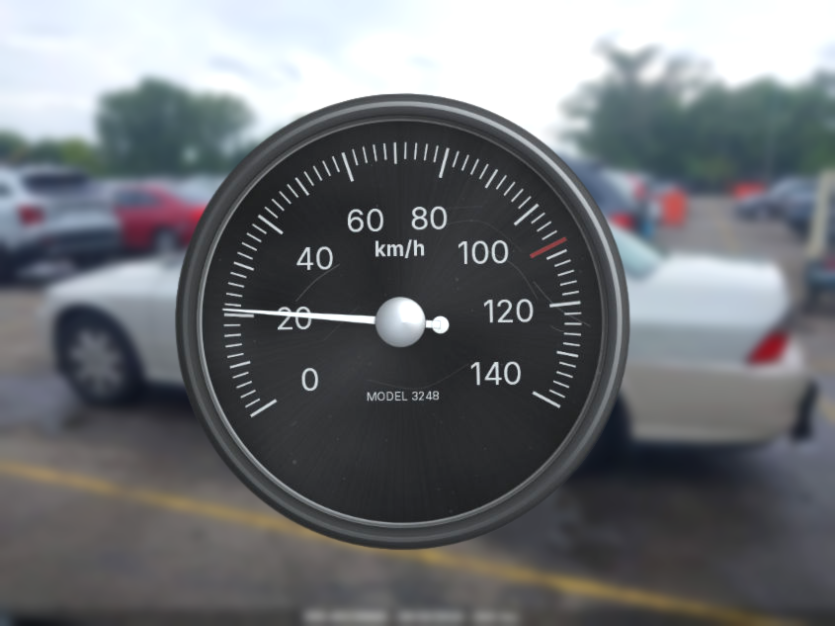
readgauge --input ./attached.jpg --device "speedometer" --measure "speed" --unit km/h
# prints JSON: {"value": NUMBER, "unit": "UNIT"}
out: {"value": 21, "unit": "km/h"}
